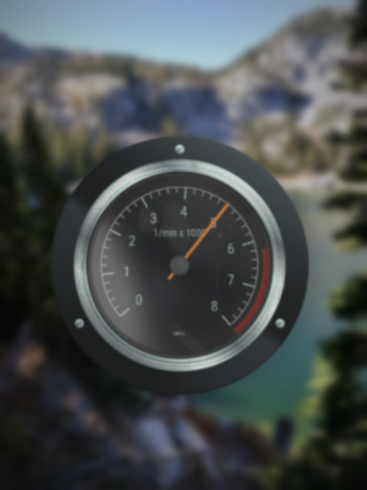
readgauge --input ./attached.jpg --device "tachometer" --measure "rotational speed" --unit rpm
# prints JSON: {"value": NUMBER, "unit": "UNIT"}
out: {"value": 5000, "unit": "rpm"}
